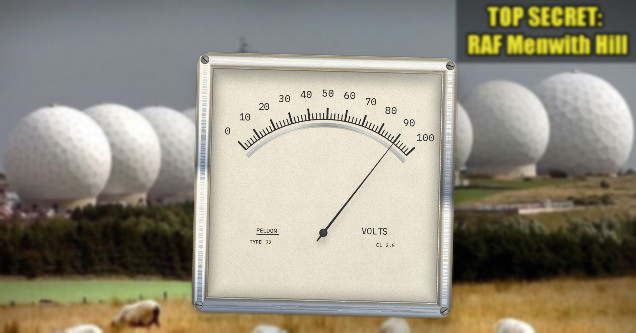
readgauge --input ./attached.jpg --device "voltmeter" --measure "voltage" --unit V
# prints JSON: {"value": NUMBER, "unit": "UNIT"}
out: {"value": 90, "unit": "V"}
